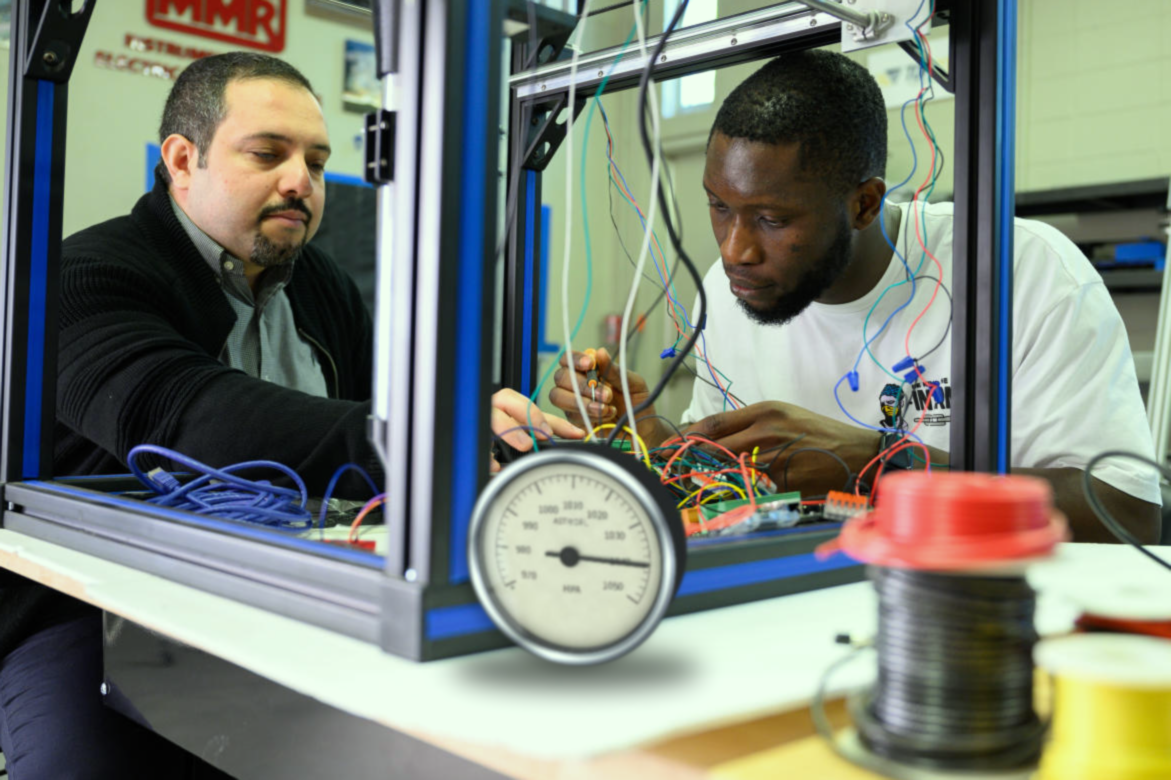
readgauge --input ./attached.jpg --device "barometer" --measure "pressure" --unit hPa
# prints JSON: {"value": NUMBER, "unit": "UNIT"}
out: {"value": 1040, "unit": "hPa"}
